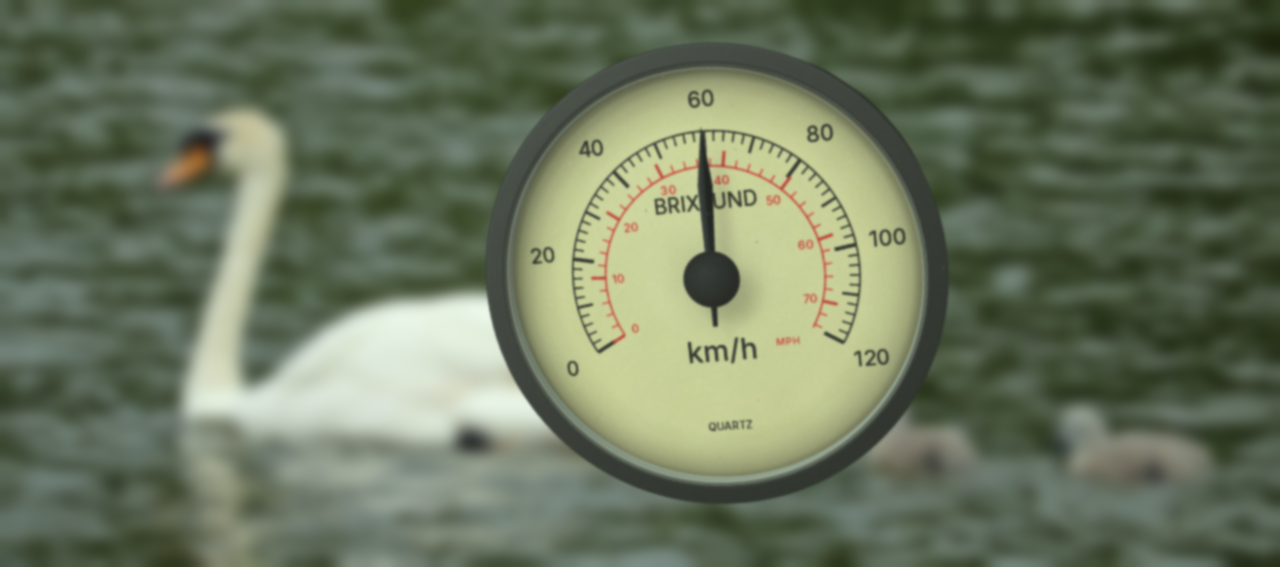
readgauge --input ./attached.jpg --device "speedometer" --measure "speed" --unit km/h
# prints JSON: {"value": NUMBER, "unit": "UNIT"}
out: {"value": 60, "unit": "km/h"}
